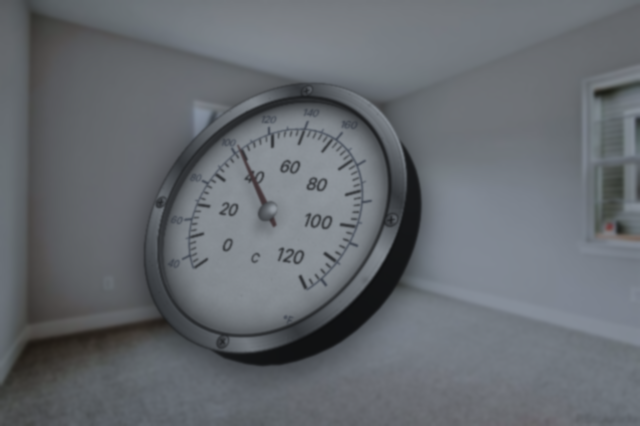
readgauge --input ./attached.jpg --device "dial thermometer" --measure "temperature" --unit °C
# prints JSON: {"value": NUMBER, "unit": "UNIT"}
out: {"value": 40, "unit": "°C"}
